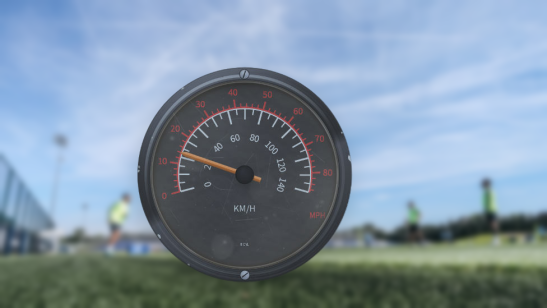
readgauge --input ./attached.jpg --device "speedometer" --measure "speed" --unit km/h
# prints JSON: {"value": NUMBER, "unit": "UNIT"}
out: {"value": 22.5, "unit": "km/h"}
